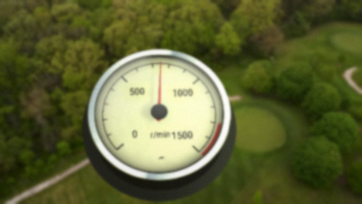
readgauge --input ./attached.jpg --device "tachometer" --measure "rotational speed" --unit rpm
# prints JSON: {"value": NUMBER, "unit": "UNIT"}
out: {"value": 750, "unit": "rpm"}
